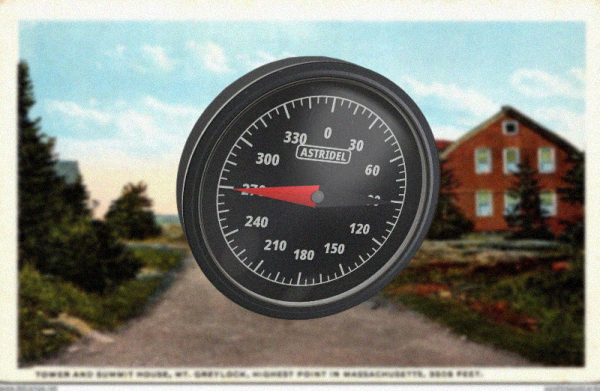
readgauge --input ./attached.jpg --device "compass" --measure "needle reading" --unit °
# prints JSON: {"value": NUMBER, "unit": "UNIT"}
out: {"value": 270, "unit": "°"}
